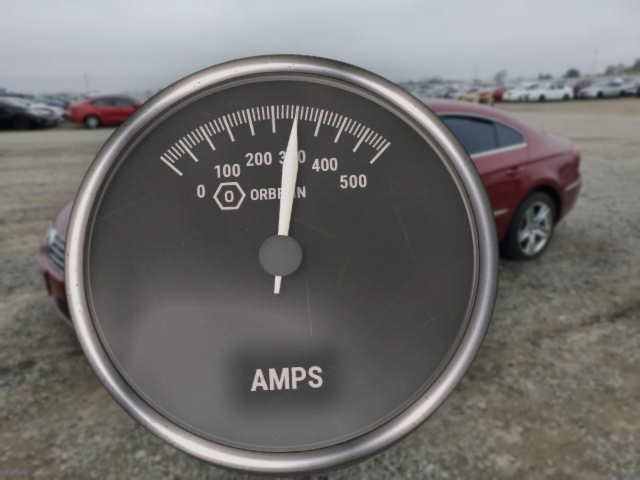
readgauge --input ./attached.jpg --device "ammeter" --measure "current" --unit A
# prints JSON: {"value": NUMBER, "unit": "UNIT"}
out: {"value": 300, "unit": "A"}
